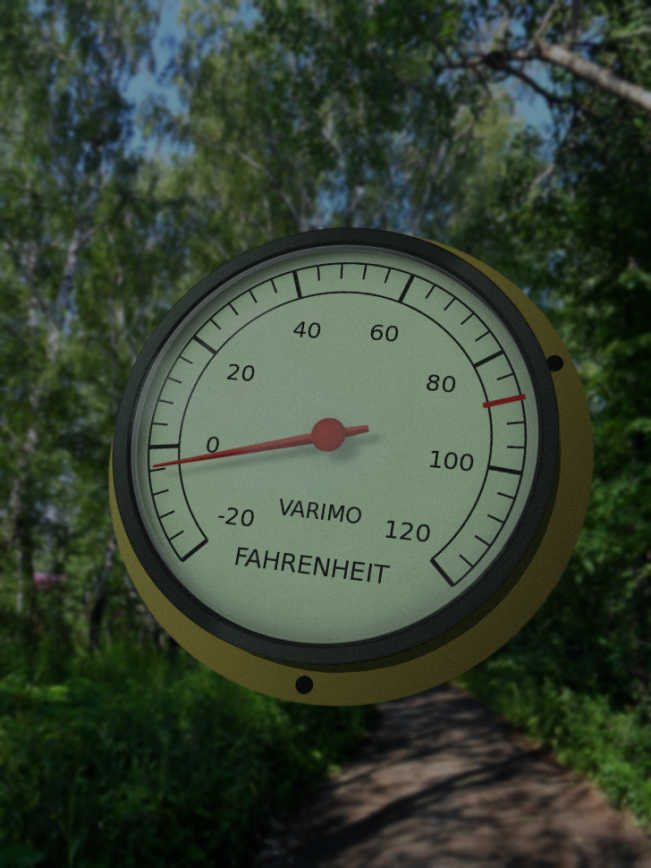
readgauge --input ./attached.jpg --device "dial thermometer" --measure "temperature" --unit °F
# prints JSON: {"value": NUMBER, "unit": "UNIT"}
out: {"value": -4, "unit": "°F"}
